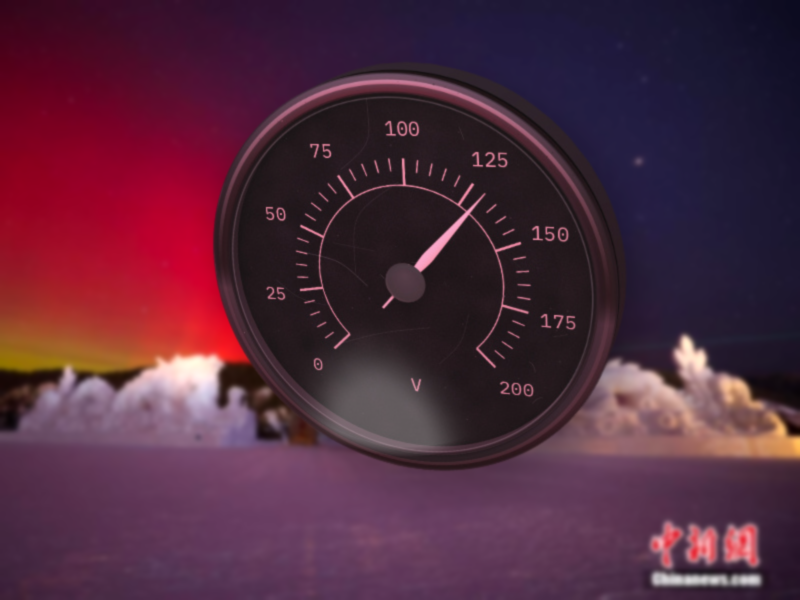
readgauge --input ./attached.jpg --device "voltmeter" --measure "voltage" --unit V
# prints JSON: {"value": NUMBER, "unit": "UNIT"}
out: {"value": 130, "unit": "V"}
